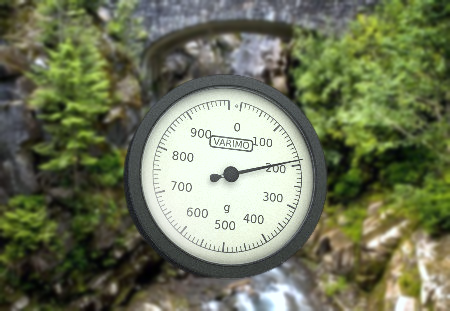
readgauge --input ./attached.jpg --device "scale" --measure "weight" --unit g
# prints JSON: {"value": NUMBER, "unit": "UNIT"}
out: {"value": 190, "unit": "g"}
